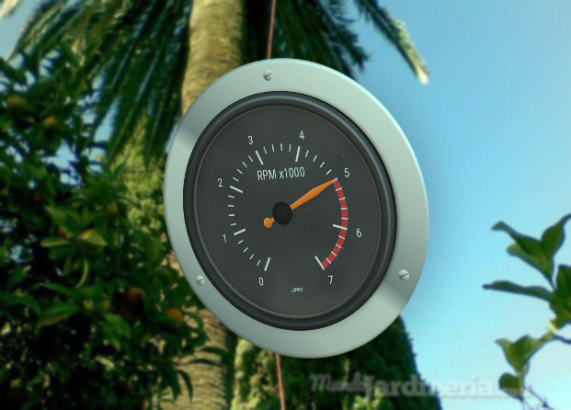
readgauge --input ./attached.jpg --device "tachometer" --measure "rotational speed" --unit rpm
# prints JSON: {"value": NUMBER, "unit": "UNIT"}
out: {"value": 5000, "unit": "rpm"}
